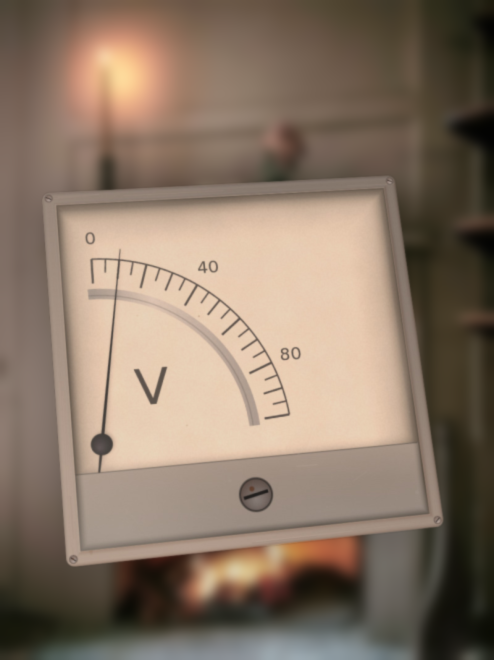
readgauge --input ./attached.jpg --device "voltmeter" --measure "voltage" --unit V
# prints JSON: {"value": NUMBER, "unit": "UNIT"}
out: {"value": 10, "unit": "V"}
